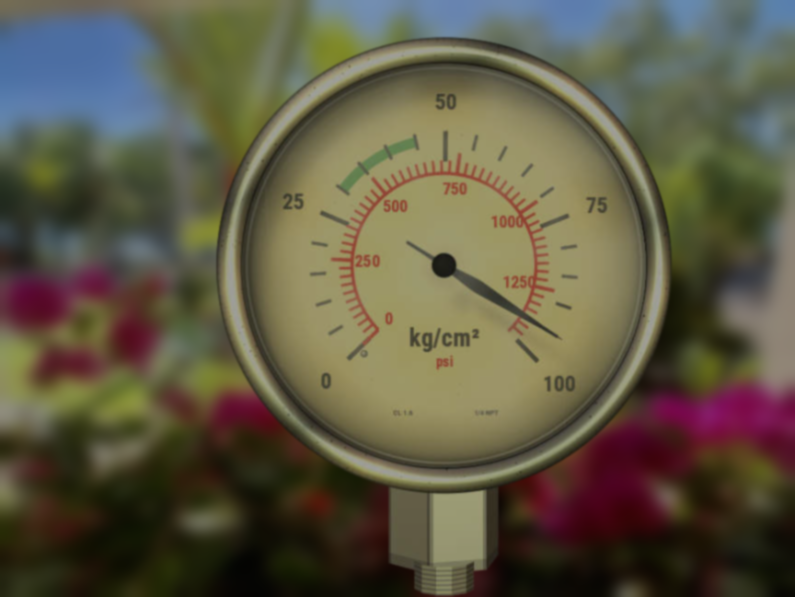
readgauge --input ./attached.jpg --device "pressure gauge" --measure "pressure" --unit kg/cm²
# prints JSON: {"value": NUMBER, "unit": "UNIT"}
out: {"value": 95, "unit": "kg/cm²"}
